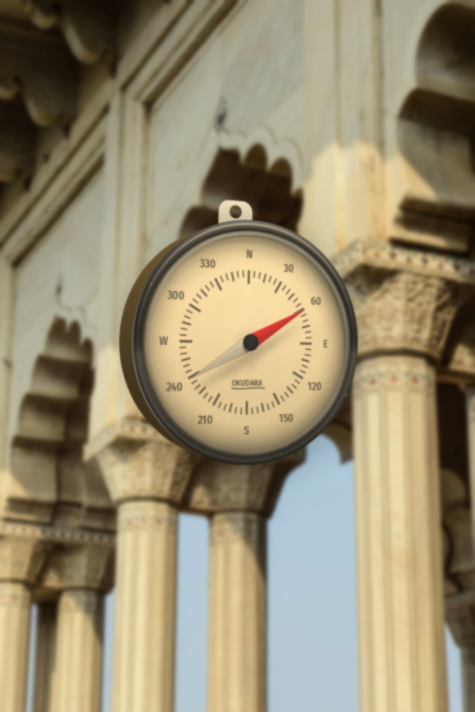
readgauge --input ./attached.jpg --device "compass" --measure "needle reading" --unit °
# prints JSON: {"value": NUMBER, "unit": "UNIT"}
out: {"value": 60, "unit": "°"}
